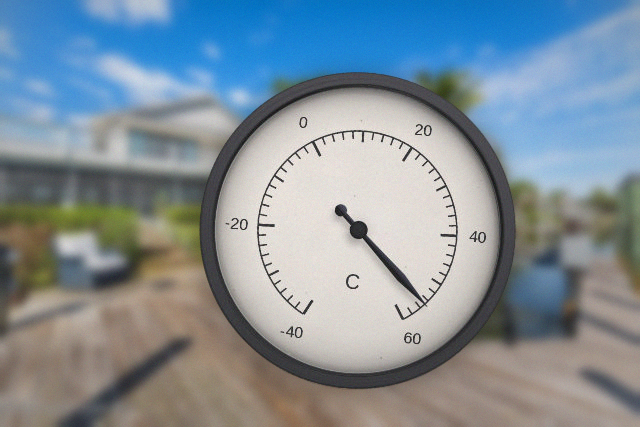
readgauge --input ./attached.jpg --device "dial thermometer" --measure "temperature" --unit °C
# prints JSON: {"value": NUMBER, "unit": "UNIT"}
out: {"value": 55, "unit": "°C"}
